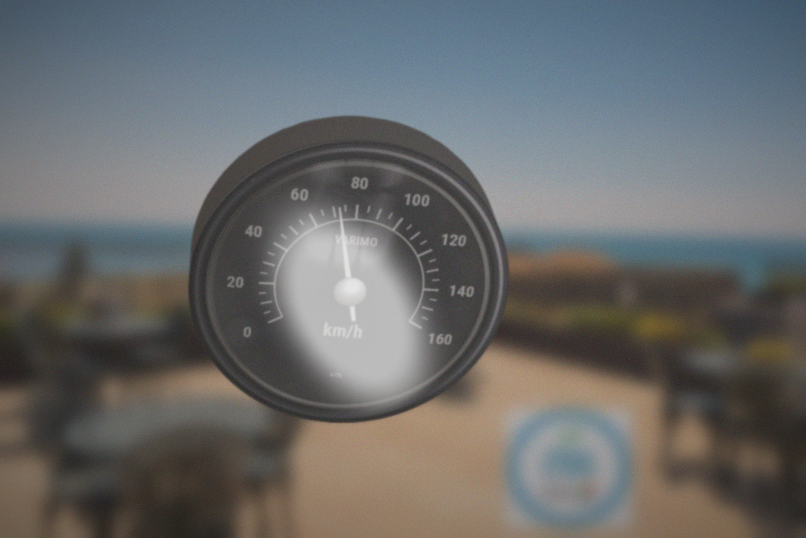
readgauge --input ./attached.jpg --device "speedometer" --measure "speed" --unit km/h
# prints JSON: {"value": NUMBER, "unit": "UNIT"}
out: {"value": 72.5, "unit": "km/h"}
